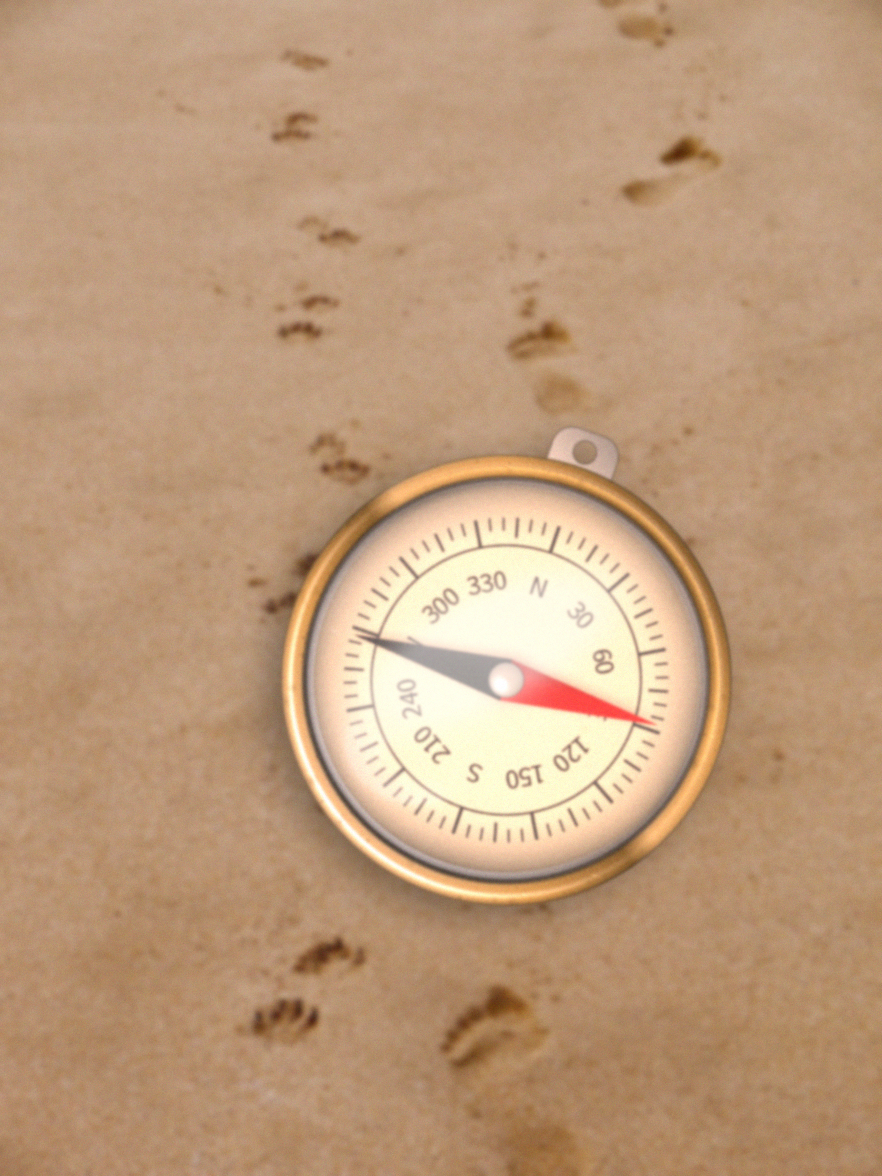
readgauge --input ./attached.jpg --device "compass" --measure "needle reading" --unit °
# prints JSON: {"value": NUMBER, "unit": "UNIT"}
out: {"value": 87.5, "unit": "°"}
